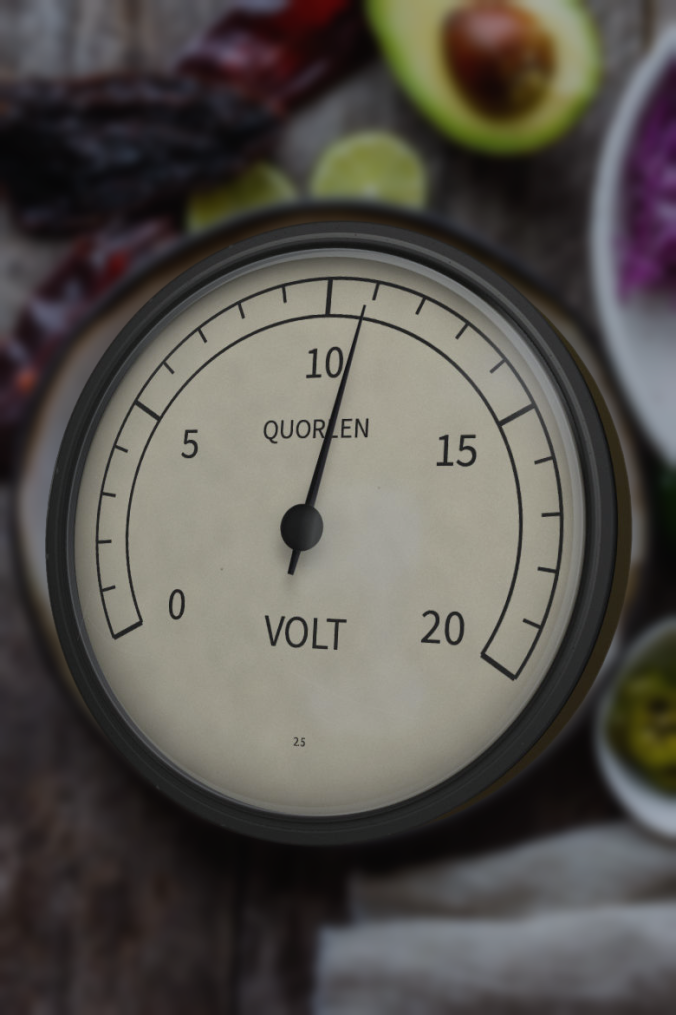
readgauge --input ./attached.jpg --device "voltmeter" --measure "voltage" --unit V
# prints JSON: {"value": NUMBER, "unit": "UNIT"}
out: {"value": 11, "unit": "V"}
